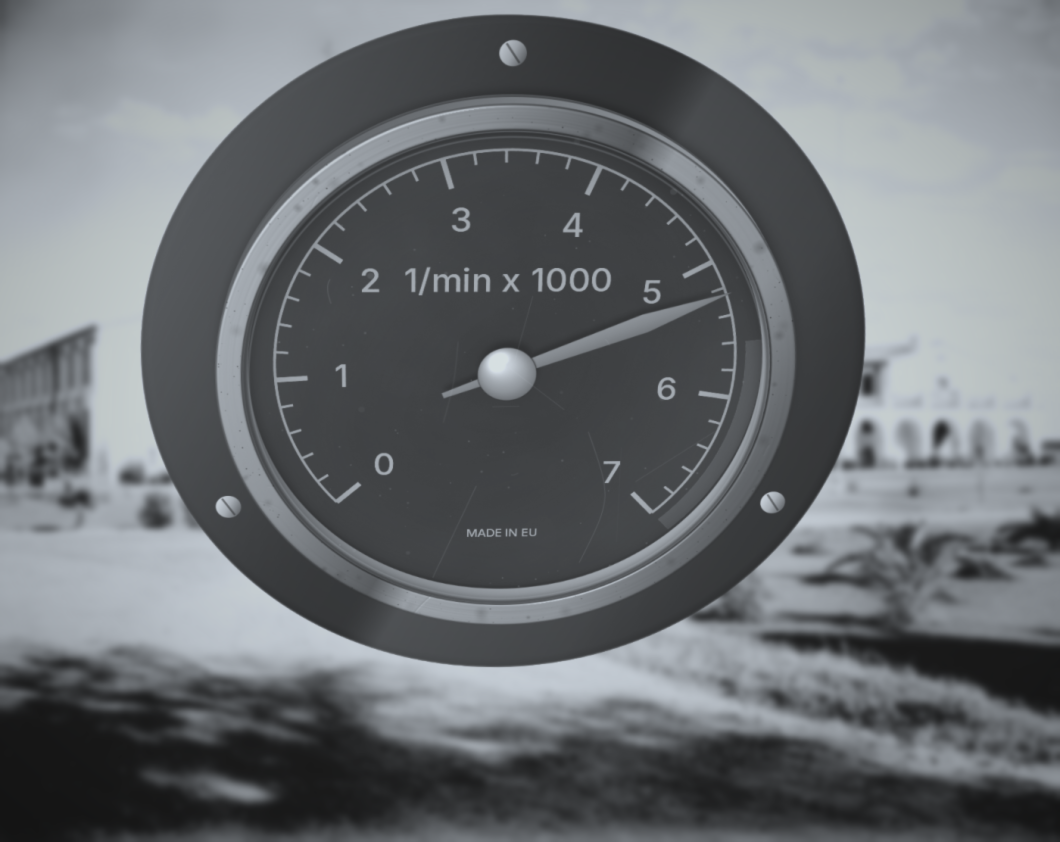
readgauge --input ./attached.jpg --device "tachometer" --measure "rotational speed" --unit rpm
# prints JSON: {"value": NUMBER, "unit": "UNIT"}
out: {"value": 5200, "unit": "rpm"}
